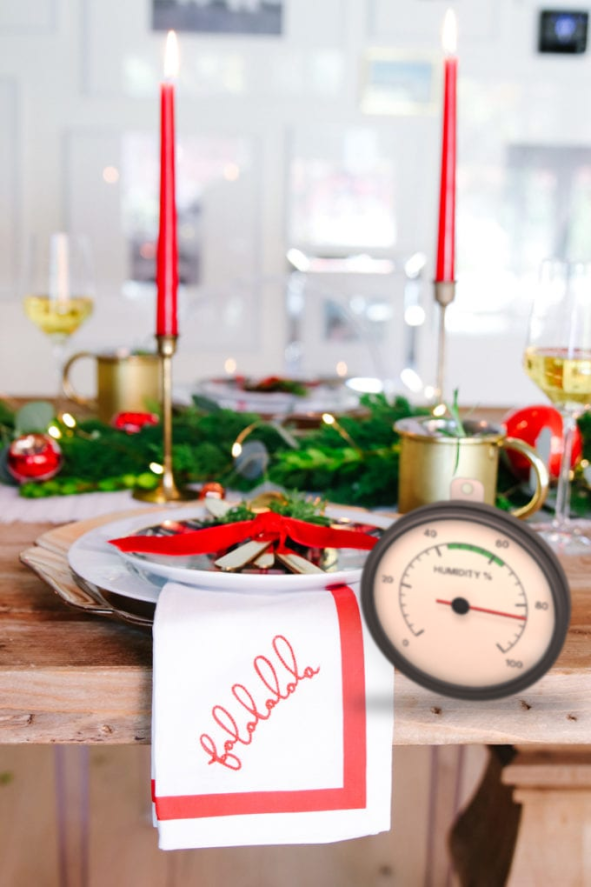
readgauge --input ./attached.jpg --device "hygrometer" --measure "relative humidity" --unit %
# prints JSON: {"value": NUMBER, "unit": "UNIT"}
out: {"value": 84, "unit": "%"}
